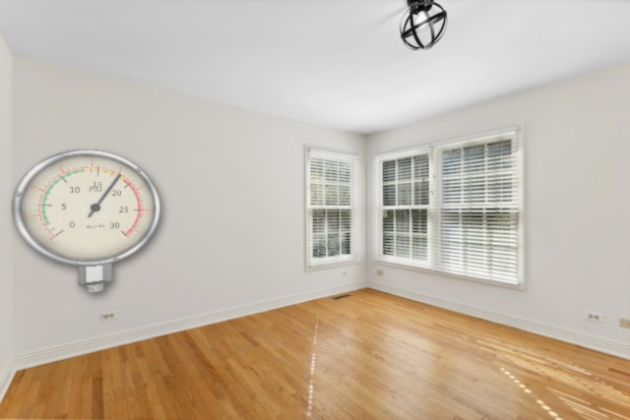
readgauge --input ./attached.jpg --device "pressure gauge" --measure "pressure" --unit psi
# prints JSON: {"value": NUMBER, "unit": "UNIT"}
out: {"value": 18, "unit": "psi"}
